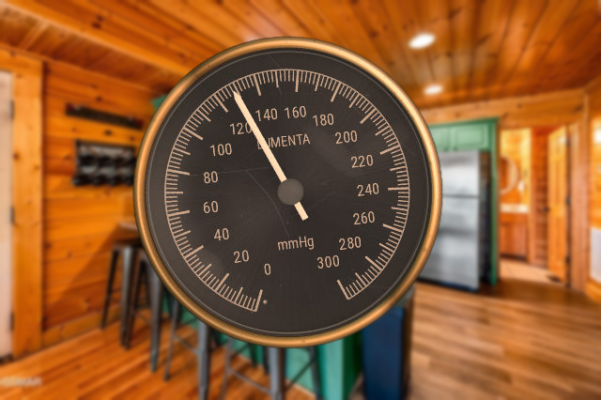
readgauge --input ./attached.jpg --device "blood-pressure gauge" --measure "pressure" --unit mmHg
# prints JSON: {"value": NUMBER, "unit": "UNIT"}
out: {"value": 128, "unit": "mmHg"}
